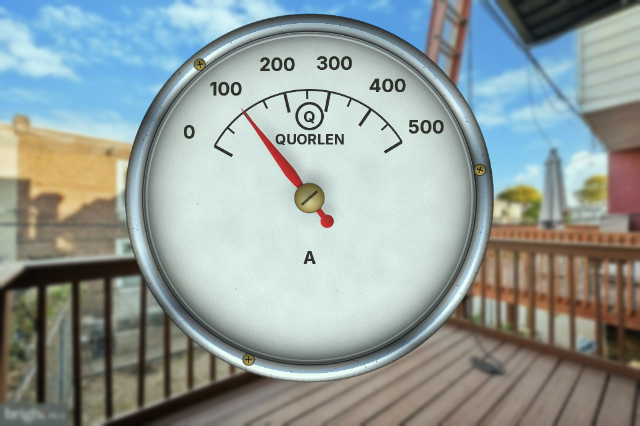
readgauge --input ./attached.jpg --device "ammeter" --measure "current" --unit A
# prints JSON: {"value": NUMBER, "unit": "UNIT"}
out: {"value": 100, "unit": "A"}
